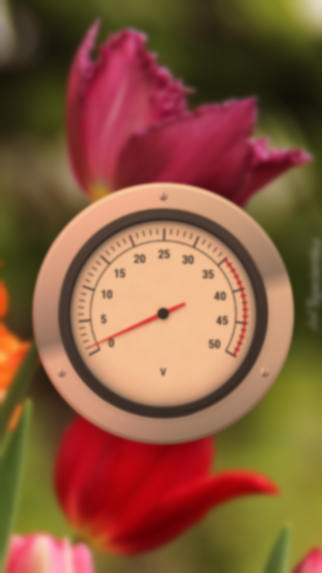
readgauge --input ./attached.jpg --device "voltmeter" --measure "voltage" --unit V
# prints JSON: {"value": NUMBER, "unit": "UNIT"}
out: {"value": 1, "unit": "V"}
